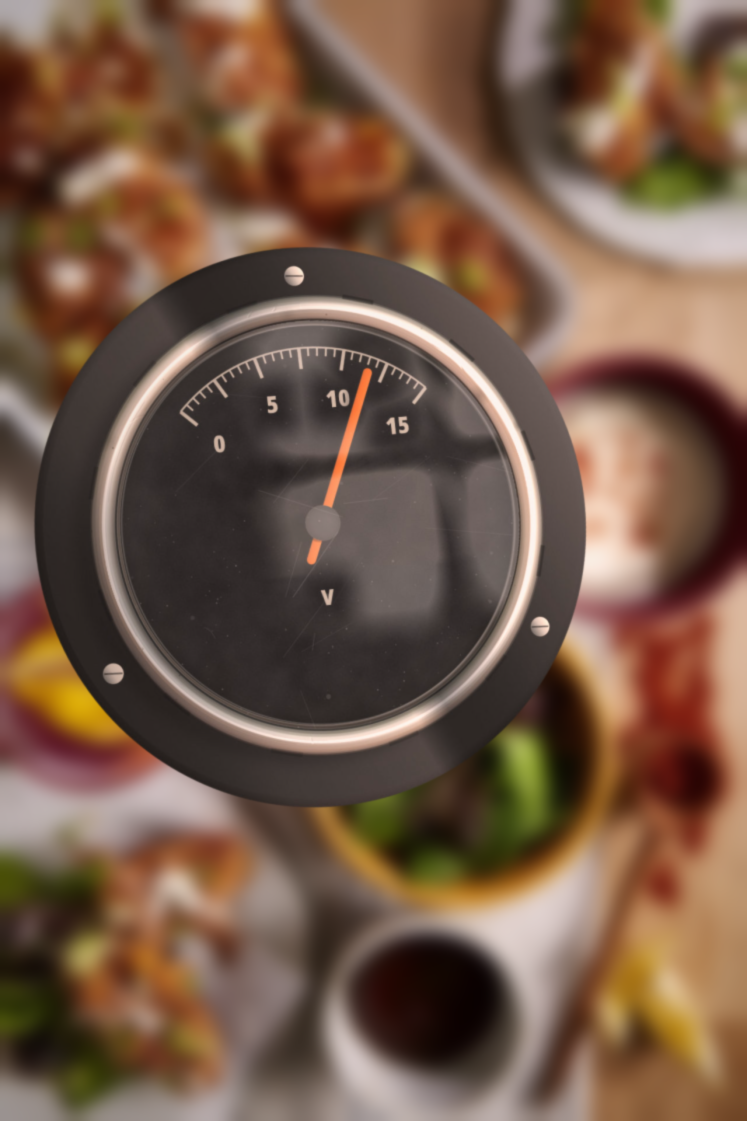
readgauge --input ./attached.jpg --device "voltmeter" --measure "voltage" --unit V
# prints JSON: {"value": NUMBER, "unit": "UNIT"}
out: {"value": 11.5, "unit": "V"}
